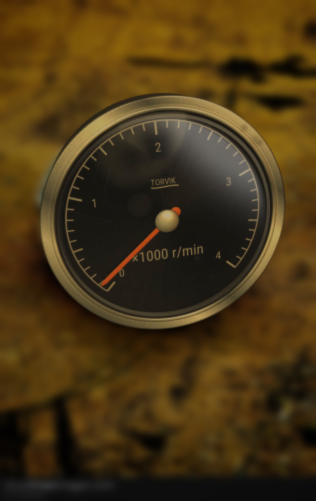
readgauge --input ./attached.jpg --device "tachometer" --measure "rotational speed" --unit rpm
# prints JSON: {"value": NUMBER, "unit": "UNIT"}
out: {"value": 100, "unit": "rpm"}
